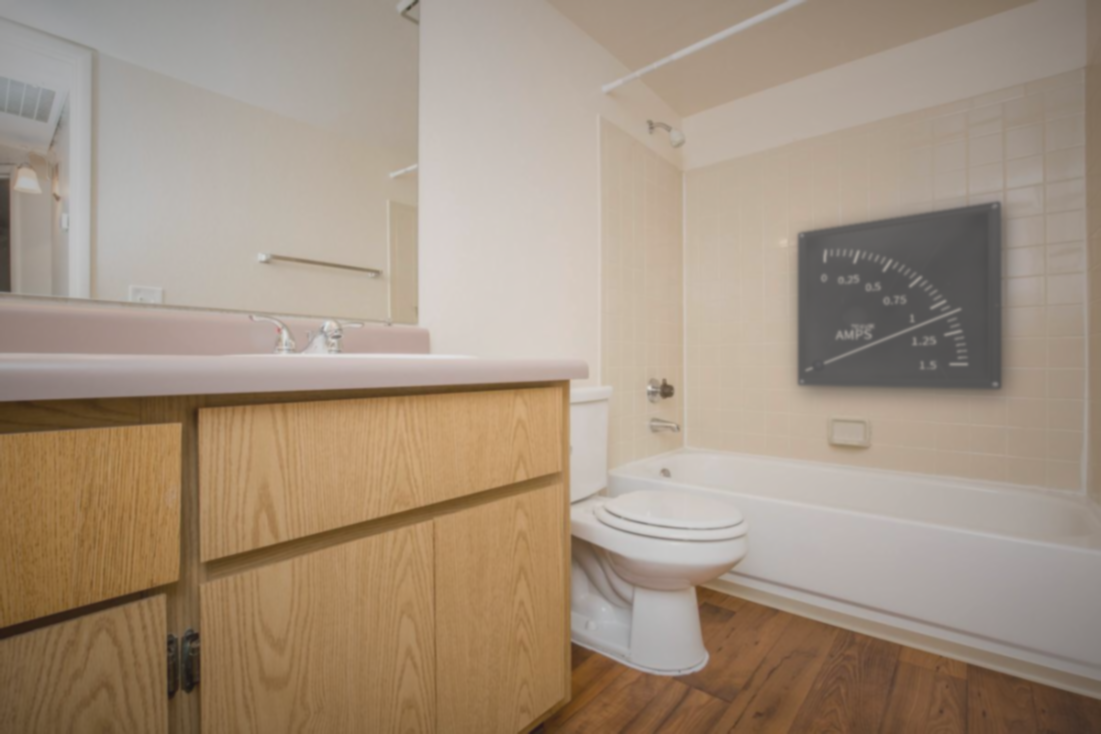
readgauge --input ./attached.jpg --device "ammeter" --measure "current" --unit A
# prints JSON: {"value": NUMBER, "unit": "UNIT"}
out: {"value": 1.1, "unit": "A"}
